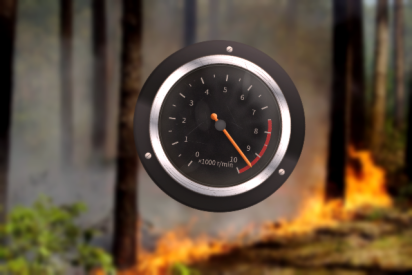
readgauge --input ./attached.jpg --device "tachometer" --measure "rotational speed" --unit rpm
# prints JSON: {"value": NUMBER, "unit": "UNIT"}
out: {"value": 9500, "unit": "rpm"}
